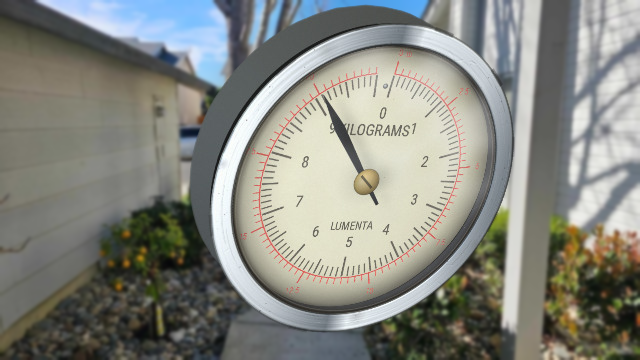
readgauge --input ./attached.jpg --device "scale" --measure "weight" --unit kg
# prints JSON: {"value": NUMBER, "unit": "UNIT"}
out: {"value": 9.1, "unit": "kg"}
